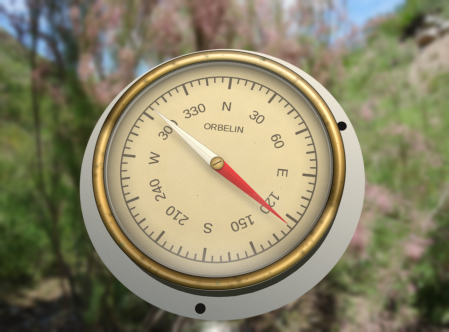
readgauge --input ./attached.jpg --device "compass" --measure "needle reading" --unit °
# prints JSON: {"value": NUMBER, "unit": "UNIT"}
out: {"value": 125, "unit": "°"}
